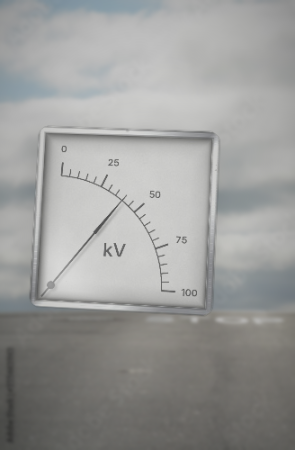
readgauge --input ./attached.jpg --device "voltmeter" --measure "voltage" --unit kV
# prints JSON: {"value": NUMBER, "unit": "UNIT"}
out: {"value": 40, "unit": "kV"}
